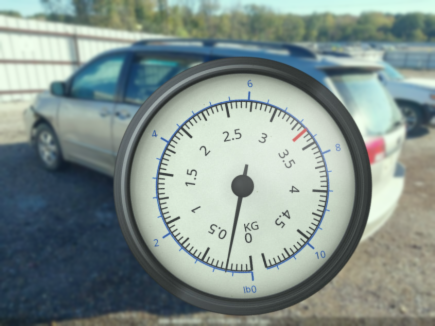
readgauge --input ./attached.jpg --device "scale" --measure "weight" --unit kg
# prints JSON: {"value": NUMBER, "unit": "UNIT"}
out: {"value": 0.25, "unit": "kg"}
